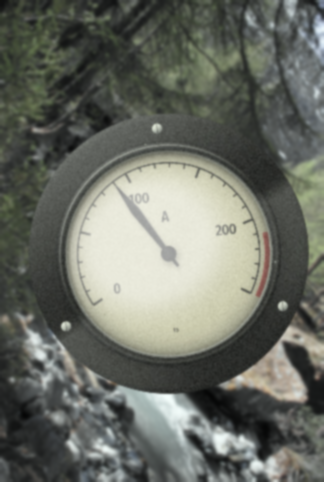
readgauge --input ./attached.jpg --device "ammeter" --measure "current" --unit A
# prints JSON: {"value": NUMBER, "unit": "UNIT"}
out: {"value": 90, "unit": "A"}
